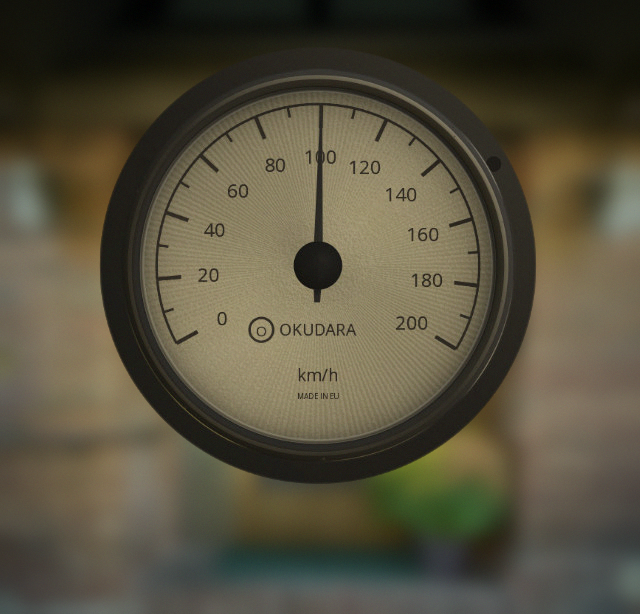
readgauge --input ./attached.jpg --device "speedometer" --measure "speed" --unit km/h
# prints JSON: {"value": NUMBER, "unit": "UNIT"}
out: {"value": 100, "unit": "km/h"}
